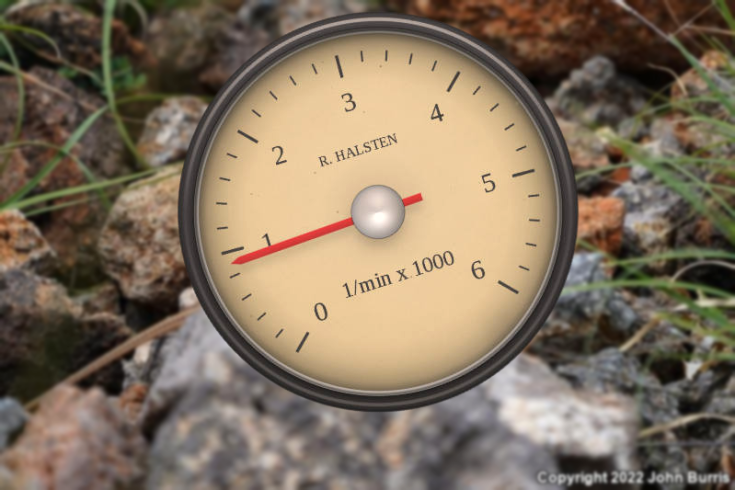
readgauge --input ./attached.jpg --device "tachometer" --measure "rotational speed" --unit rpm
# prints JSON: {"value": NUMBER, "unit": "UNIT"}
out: {"value": 900, "unit": "rpm"}
